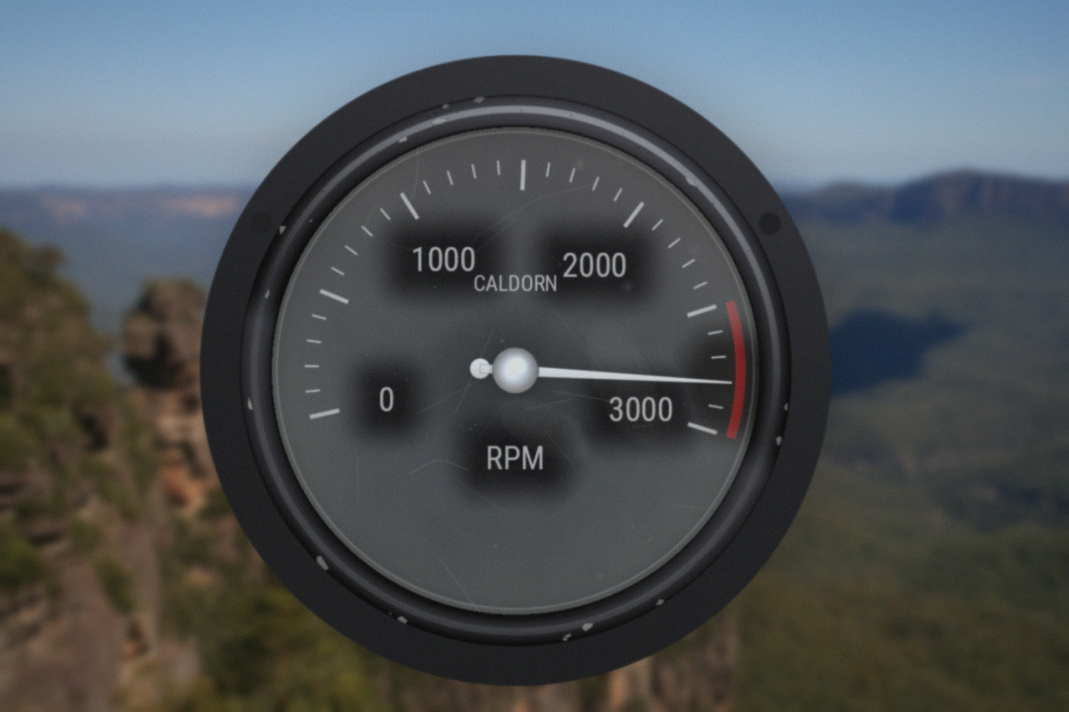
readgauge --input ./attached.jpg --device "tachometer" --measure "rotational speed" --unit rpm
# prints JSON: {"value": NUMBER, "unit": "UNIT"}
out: {"value": 2800, "unit": "rpm"}
